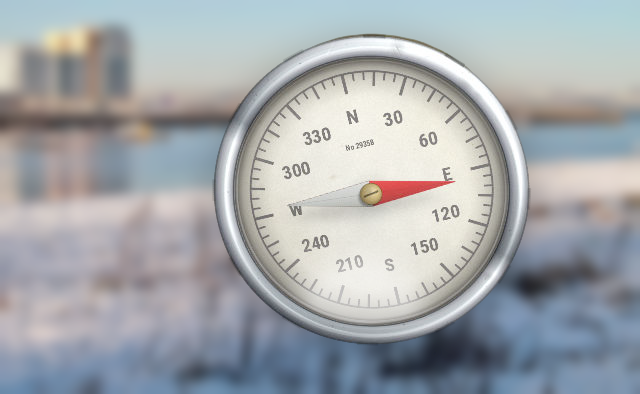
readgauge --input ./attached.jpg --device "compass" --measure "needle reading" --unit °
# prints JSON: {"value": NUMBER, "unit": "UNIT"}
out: {"value": 95, "unit": "°"}
